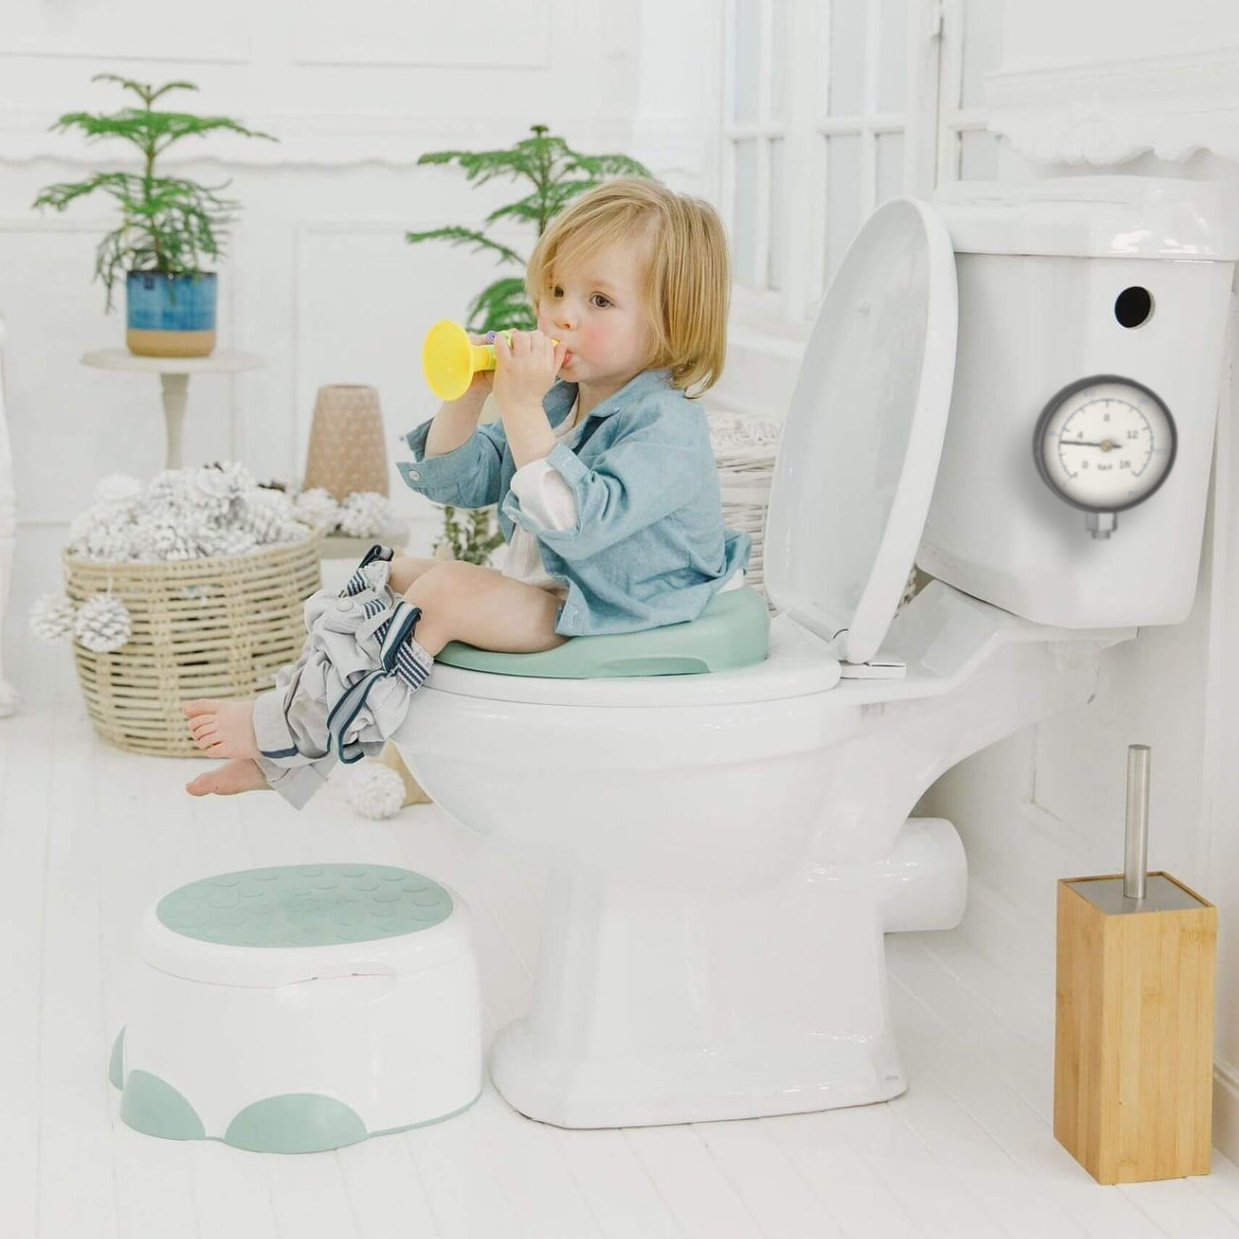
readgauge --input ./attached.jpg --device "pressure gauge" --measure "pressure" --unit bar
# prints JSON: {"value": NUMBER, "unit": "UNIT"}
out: {"value": 3, "unit": "bar"}
